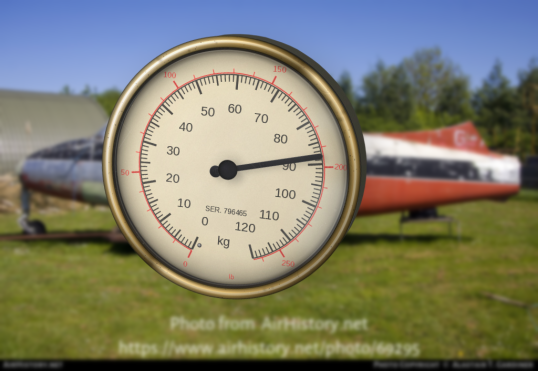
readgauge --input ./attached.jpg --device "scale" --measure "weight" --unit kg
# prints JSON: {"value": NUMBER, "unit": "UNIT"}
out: {"value": 88, "unit": "kg"}
